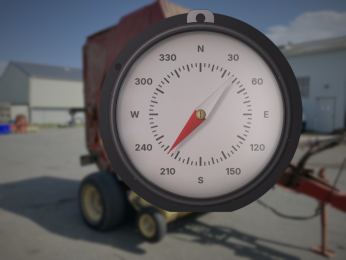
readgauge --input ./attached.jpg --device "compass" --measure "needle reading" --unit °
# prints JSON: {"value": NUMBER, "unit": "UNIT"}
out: {"value": 220, "unit": "°"}
